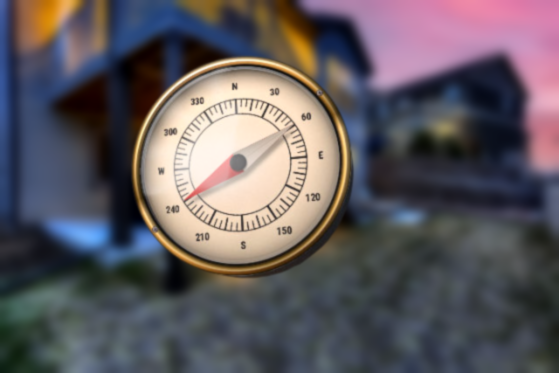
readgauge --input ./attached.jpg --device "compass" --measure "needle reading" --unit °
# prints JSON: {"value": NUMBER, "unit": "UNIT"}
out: {"value": 240, "unit": "°"}
